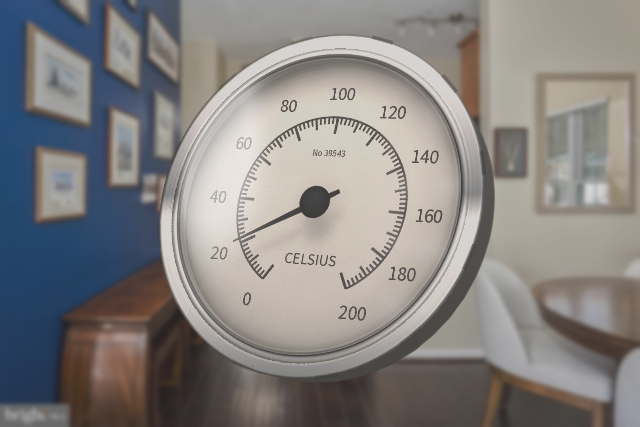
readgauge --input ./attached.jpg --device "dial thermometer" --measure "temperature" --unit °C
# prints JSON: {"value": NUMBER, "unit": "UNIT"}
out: {"value": 20, "unit": "°C"}
